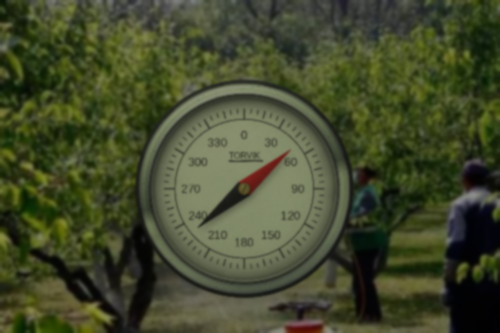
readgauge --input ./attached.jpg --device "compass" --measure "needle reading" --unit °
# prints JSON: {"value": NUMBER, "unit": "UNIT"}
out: {"value": 50, "unit": "°"}
